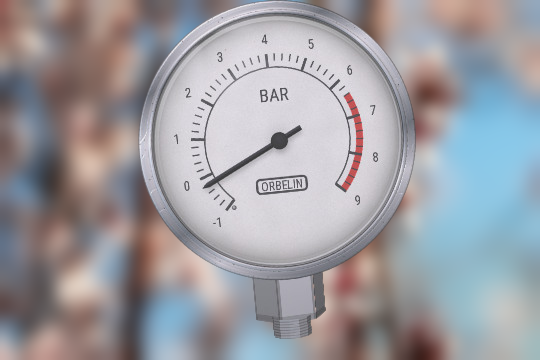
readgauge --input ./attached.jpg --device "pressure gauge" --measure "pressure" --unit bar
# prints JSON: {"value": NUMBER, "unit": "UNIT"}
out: {"value": -0.2, "unit": "bar"}
